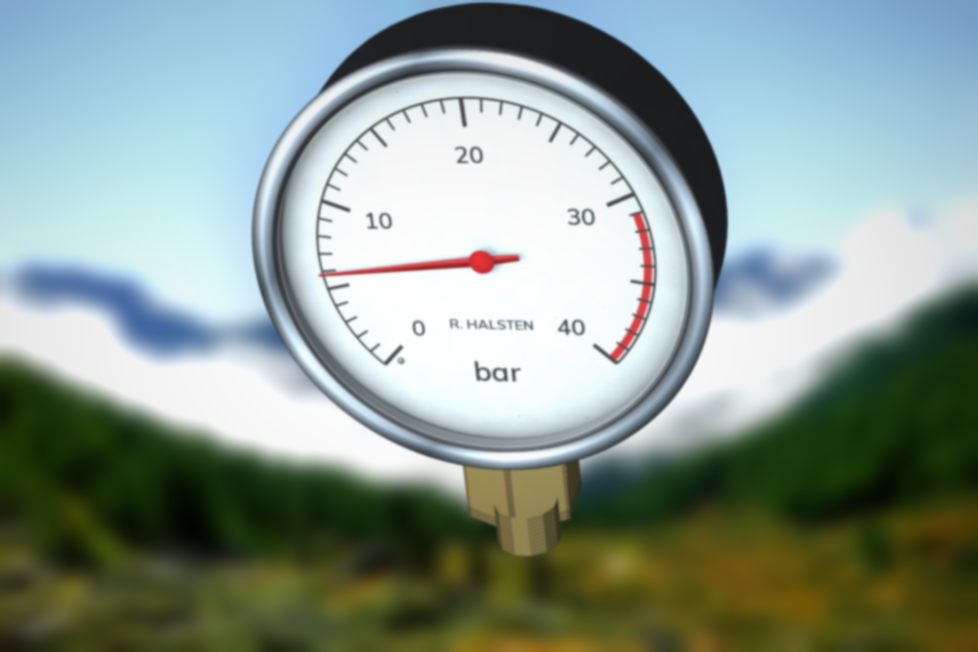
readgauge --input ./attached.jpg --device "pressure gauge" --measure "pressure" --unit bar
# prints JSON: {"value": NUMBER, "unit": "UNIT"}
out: {"value": 6, "unit": "bar"}
